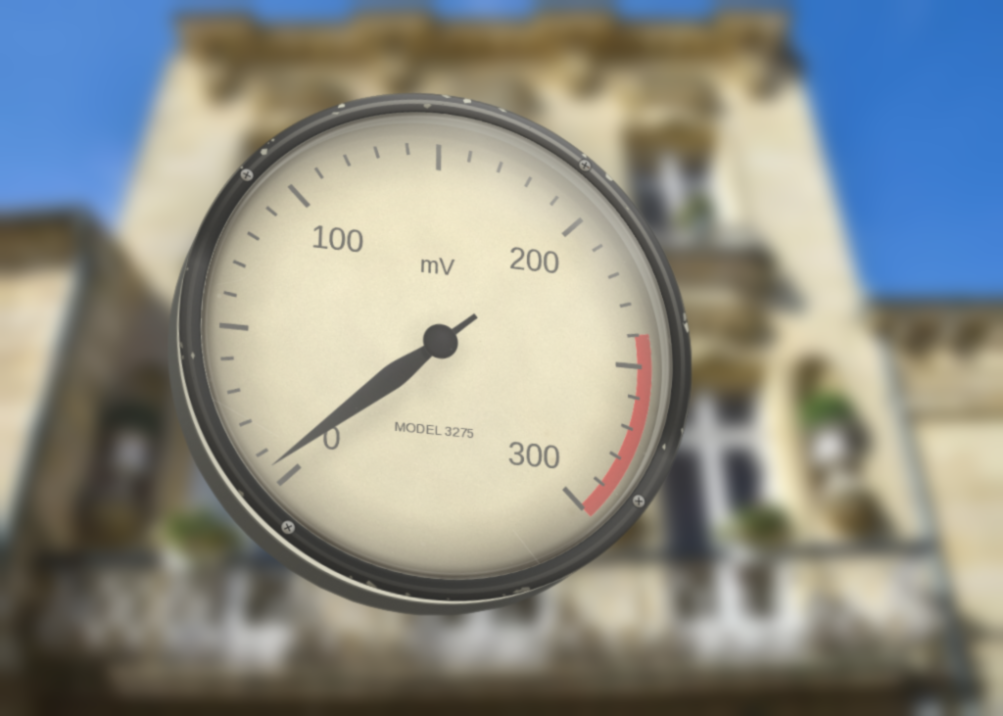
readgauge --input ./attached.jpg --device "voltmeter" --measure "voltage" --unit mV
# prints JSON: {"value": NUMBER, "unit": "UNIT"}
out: {"value": 5, "unit": "mV"}
